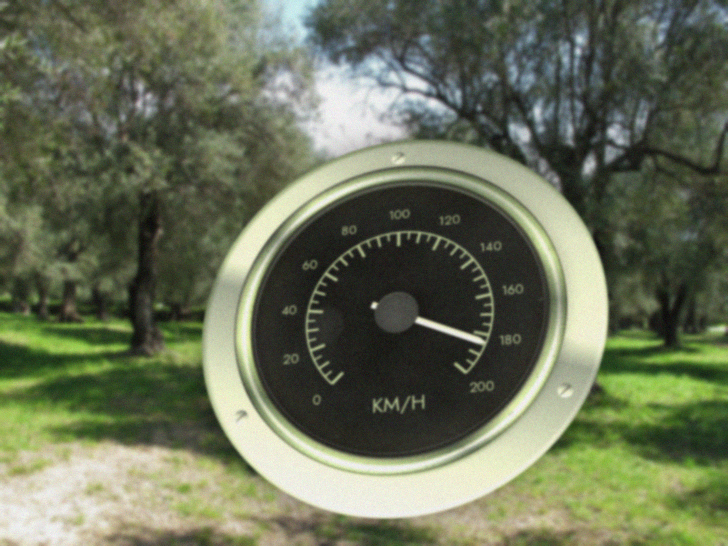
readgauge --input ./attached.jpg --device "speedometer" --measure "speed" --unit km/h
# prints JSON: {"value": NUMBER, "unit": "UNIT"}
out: {"value": 185, "unit": "km/h"}
